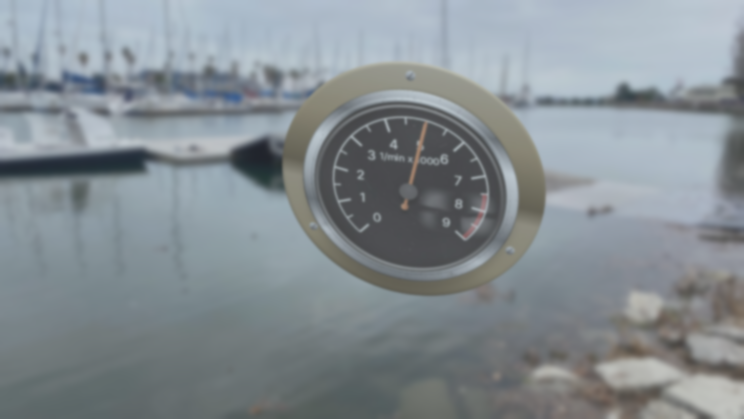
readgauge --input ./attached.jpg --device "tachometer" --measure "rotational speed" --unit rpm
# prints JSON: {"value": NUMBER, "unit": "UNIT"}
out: {"value": 5000, "unit": "rpm"}
